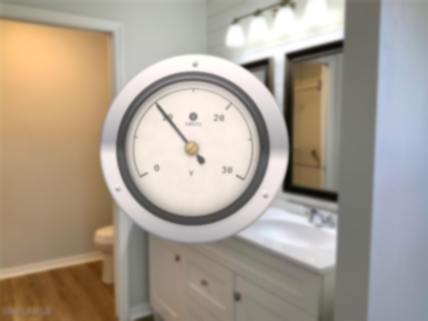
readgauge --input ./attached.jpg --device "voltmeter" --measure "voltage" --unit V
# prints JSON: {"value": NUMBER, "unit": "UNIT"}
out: {"value": 10, "unit": "V"}
